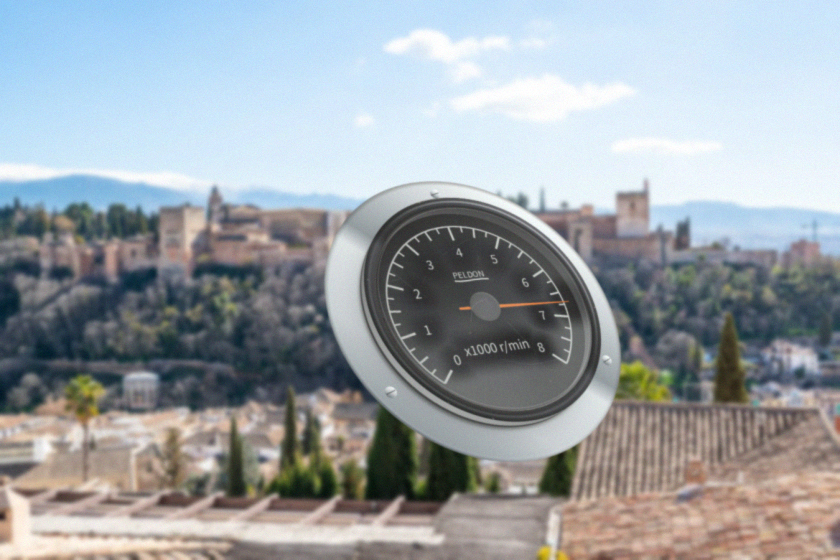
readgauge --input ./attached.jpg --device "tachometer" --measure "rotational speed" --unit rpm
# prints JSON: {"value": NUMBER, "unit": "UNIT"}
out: {"value": 6750, "unit": "rpm"}
